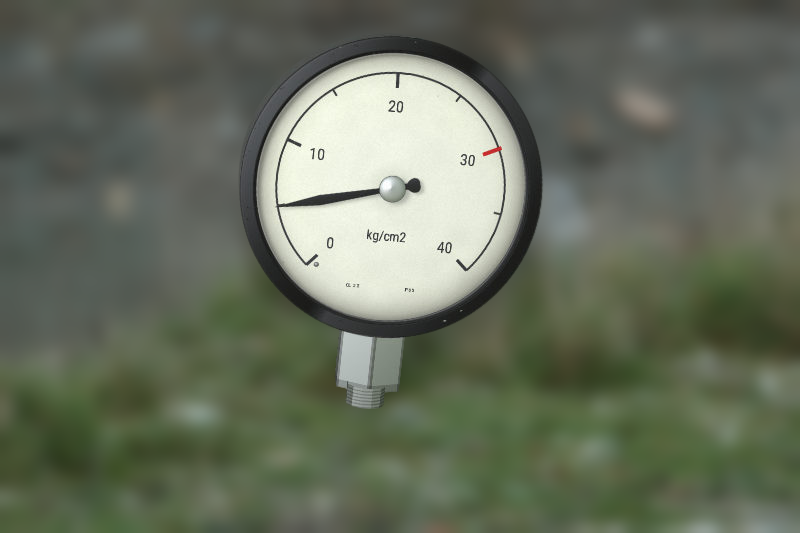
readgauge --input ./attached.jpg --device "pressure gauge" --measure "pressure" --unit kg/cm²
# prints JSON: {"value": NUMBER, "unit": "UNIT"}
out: {"value": 5, "unit": "kg/cm²"}
